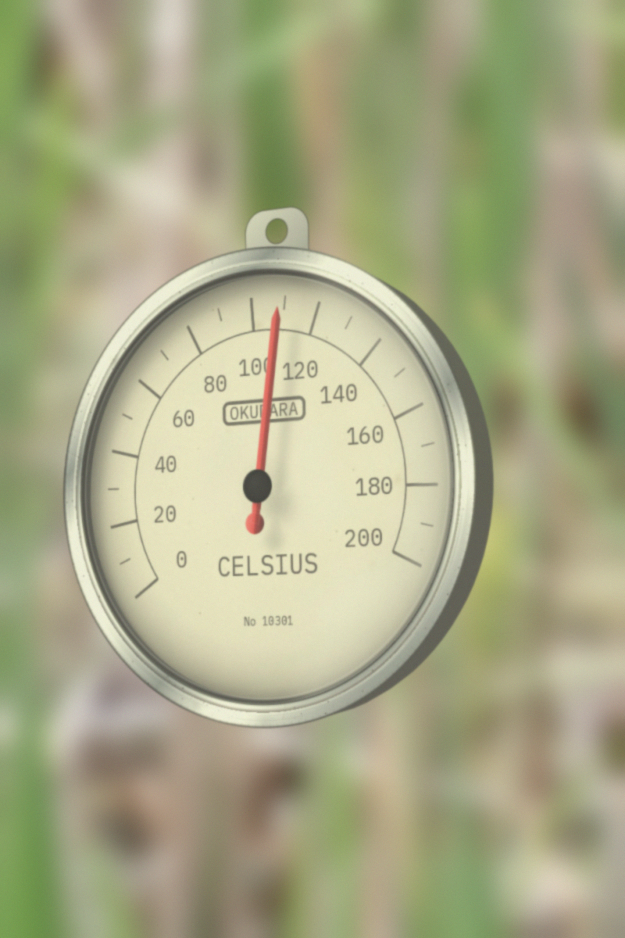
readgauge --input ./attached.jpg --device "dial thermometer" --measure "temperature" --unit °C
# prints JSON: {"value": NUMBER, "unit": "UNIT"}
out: {"value": 110, "unit": "°C"}
